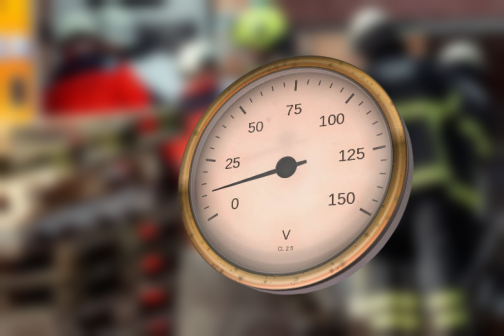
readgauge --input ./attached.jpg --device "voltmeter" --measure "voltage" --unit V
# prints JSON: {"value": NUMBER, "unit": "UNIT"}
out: {"value": 10, "unit": "V"}
